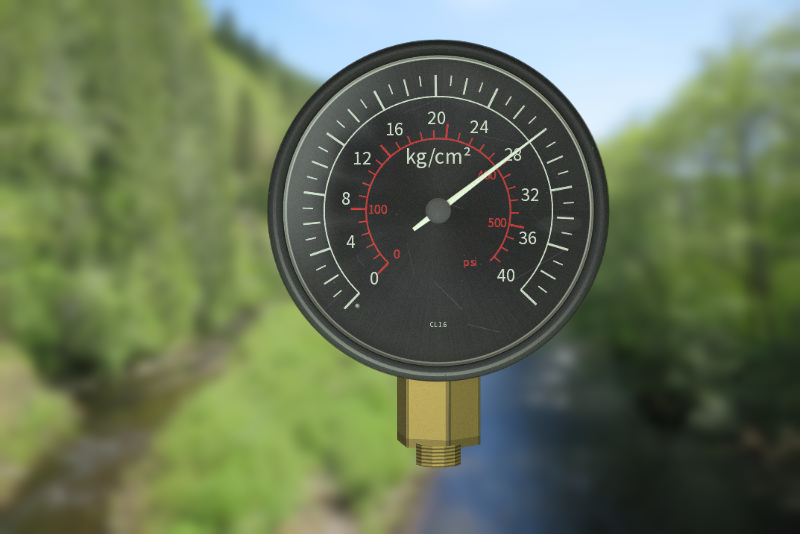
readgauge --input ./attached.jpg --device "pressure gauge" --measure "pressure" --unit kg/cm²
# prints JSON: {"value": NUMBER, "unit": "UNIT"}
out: {"value": 28, "unit": "kg/cm²"}
